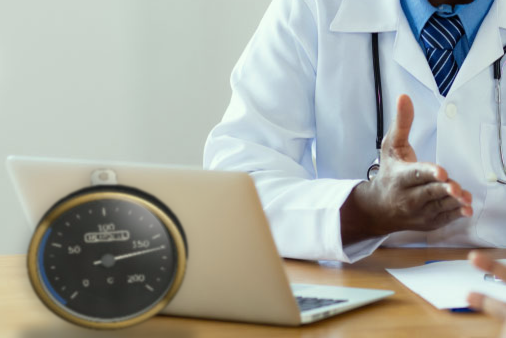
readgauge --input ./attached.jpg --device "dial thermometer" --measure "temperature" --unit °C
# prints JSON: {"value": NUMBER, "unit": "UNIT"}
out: {"value": 160, "unit": "°C"}
